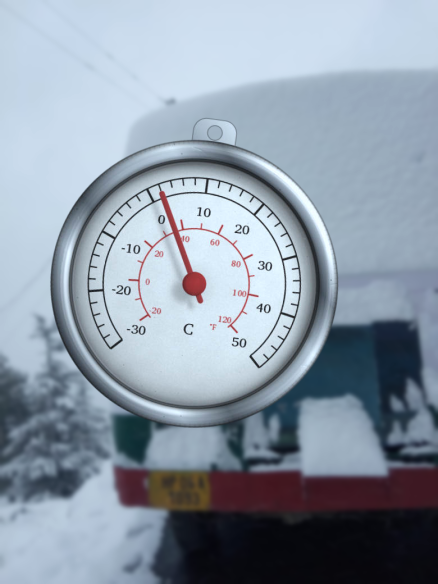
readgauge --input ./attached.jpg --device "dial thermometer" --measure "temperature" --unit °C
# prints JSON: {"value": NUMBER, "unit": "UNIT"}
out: {"value": 2, "unit": "°C"}
